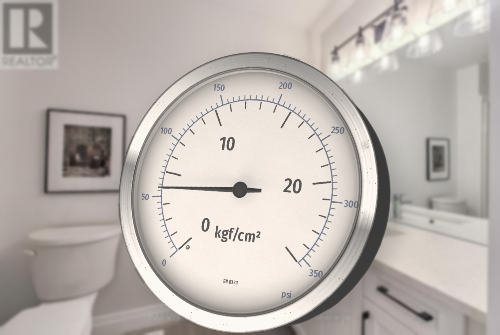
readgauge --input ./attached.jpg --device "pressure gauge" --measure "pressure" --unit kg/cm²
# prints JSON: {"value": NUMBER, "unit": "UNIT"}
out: {"value": 4, "unit": "kg/cm²"}
